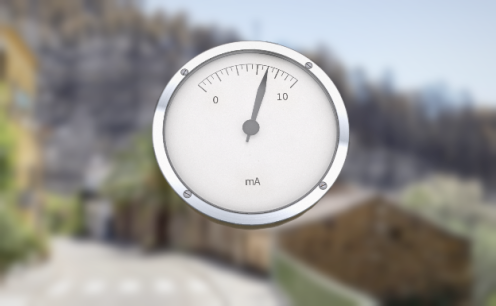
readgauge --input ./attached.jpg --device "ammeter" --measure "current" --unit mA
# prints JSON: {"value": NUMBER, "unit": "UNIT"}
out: {"value": 7, "unit": "mA"}
